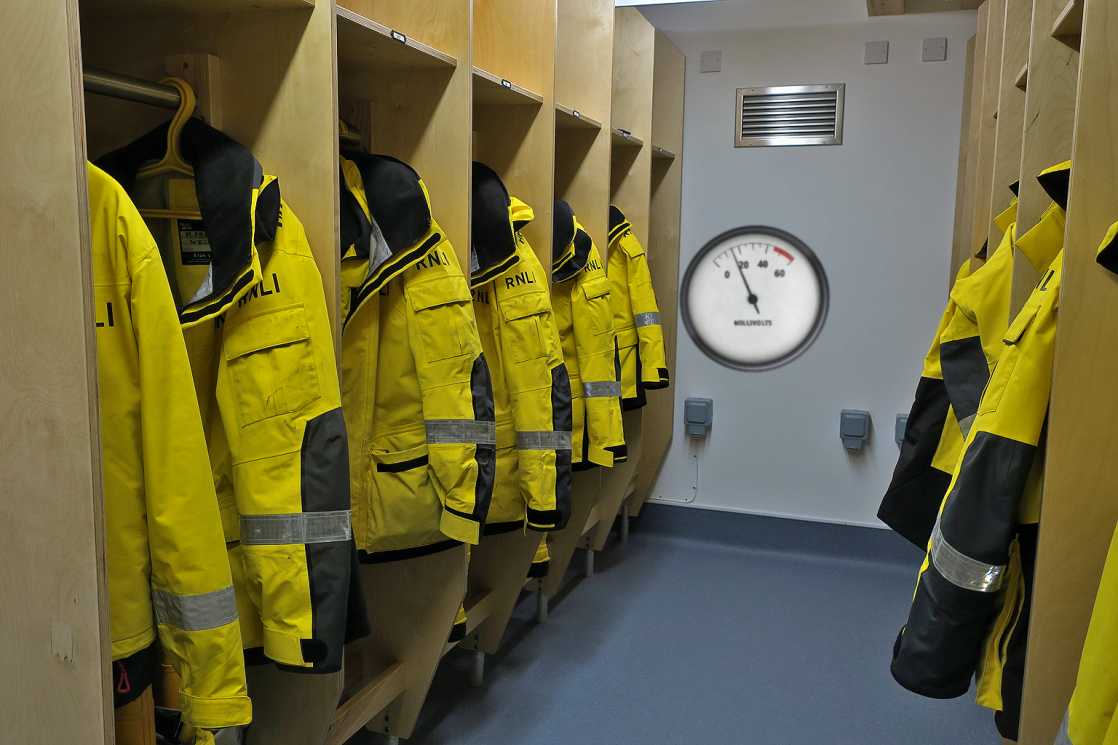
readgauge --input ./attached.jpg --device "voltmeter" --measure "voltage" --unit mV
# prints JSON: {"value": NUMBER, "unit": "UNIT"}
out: {"value": 15, "unit": "mV"}
